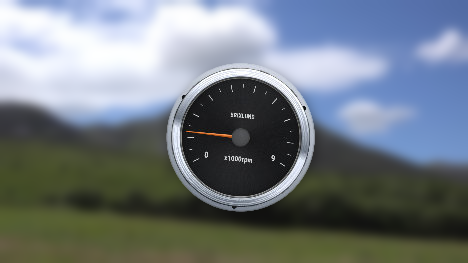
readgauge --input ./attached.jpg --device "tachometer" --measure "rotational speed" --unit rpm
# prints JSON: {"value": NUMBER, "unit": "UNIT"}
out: {"value": 1250, "unit": "rpm"}
